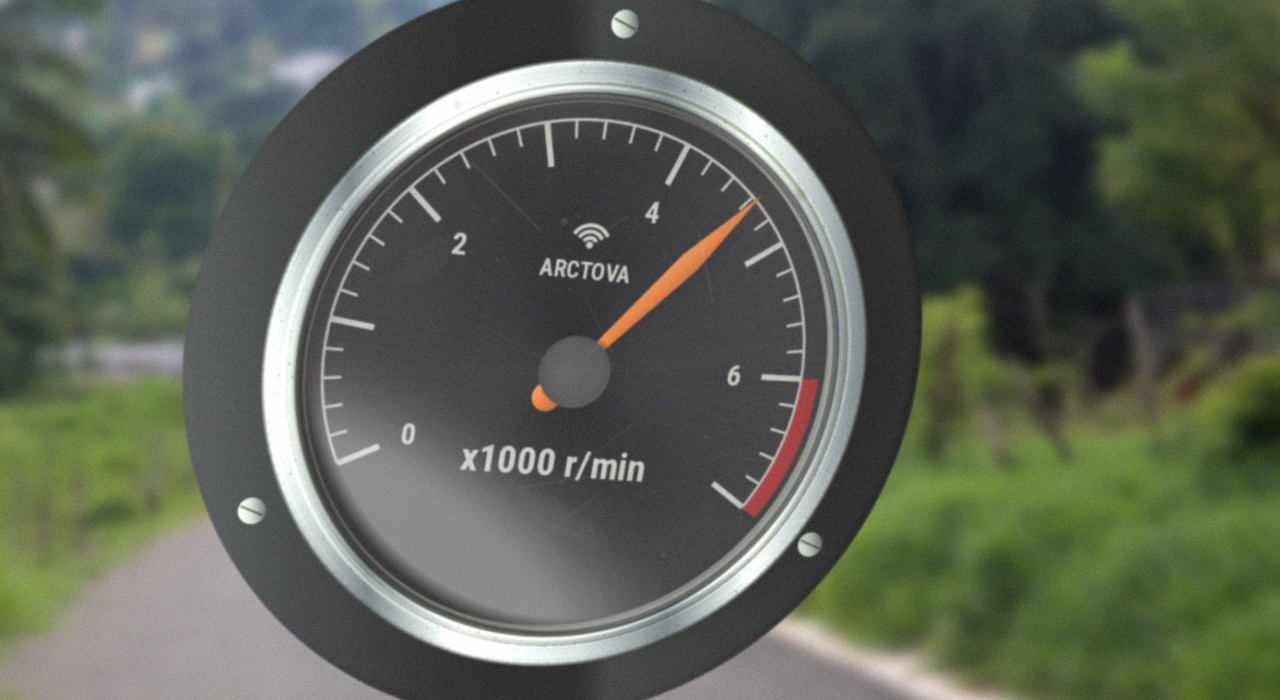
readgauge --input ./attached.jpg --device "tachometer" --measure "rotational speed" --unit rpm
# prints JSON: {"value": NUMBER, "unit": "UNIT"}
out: {"value": 4600, "unit": "rpm"}
